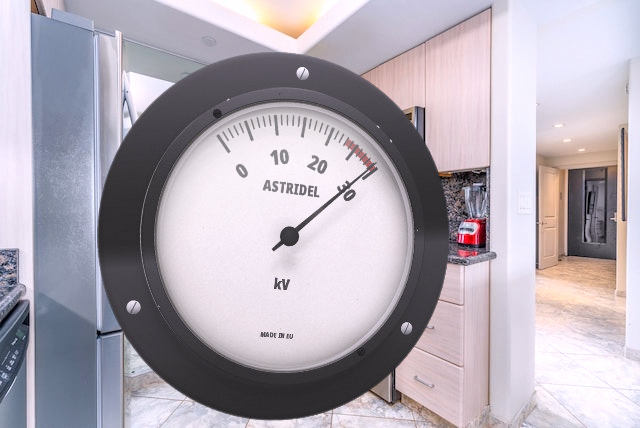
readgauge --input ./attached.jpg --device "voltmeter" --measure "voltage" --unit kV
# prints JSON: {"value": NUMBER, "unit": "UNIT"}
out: {"value": 29, "unit": "kV"}
